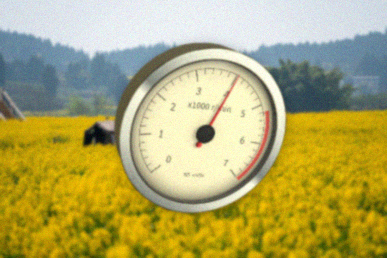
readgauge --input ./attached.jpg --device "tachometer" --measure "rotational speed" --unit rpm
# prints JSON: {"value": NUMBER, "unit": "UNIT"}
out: {"value": 4000, "unit": "rpm"}
